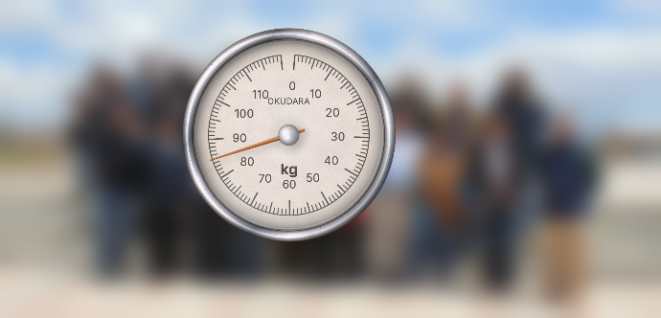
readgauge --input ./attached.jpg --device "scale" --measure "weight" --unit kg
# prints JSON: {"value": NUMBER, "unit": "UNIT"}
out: {"value": 85, "unit": "kg"}
